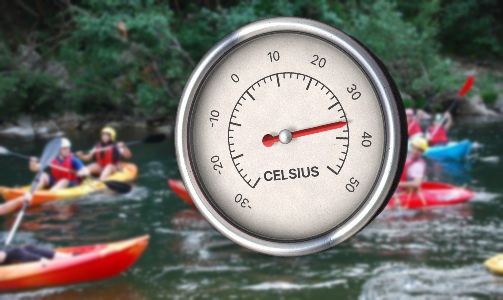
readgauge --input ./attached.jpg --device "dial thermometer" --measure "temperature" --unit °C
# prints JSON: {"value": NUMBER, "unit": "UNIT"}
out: {"value": 36, "unit": "°C"}
